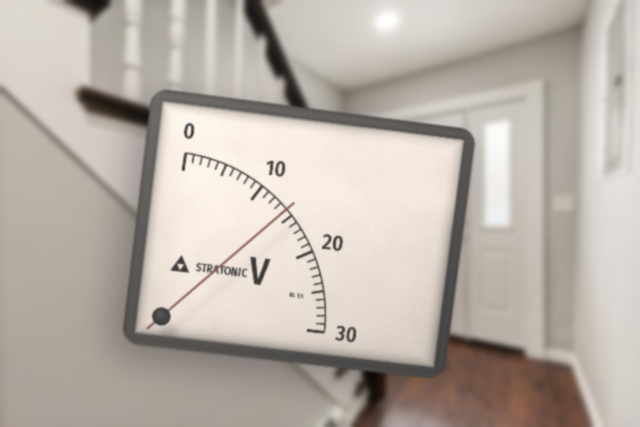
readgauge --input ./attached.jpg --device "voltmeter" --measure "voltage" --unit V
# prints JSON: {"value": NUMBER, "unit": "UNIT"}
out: {"value": 14, "unit": "V"}
